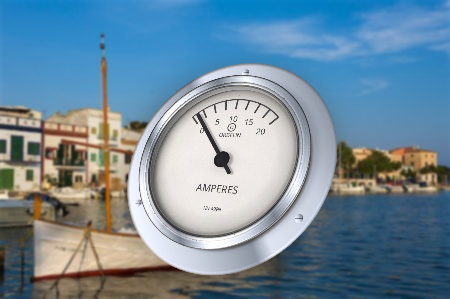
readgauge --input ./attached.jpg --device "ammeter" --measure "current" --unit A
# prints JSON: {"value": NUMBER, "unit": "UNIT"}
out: {"value": 1.25, "unit": "A"}
